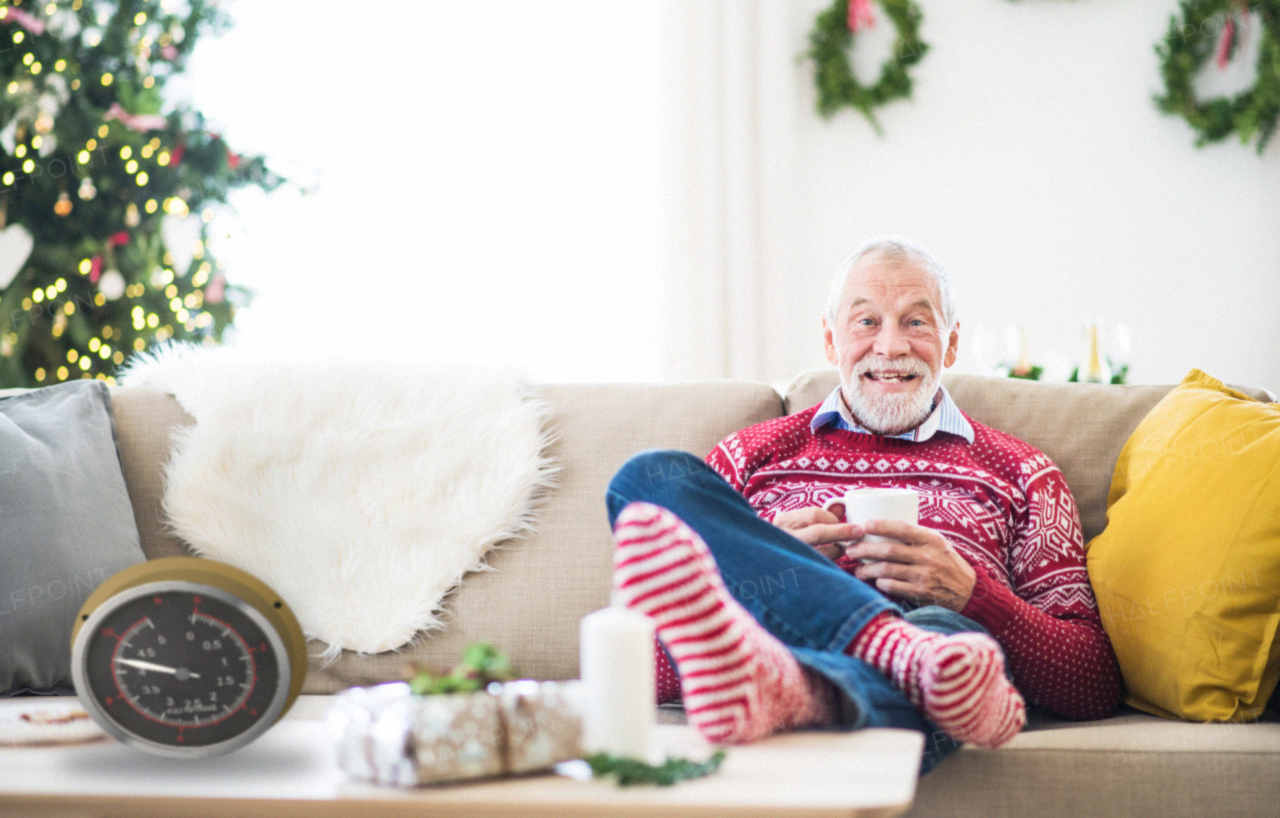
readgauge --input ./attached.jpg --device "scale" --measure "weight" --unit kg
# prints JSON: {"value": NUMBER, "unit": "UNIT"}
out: {"value": 4.25, "unit": "kg"}
